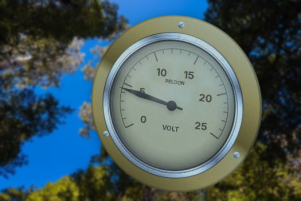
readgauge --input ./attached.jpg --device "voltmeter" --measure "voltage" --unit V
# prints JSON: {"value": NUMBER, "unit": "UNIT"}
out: {"value": 4.5, "unit": "V"}
